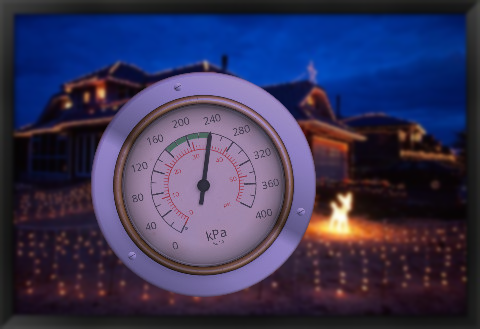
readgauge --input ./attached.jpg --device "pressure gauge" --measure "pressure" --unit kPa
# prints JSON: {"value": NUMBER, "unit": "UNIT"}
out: {"value": 240, "unit": "kPa"}
